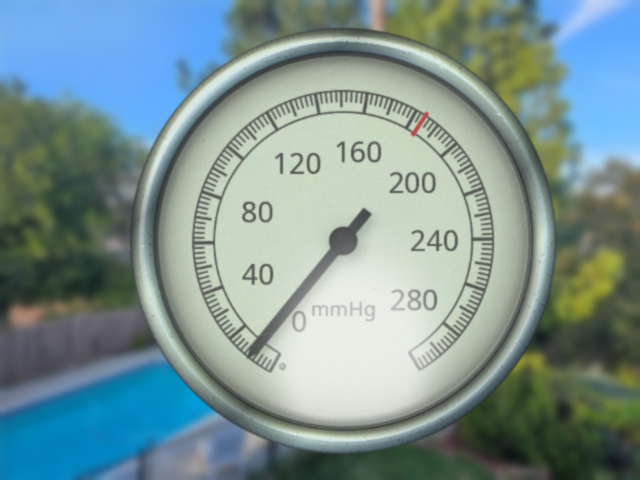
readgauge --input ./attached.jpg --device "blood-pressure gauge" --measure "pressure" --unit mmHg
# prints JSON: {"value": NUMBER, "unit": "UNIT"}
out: {"value": 10, "unit": "mmHg"}
